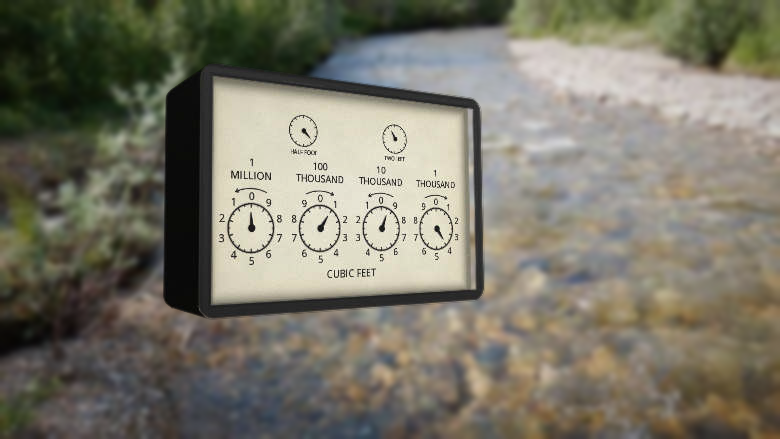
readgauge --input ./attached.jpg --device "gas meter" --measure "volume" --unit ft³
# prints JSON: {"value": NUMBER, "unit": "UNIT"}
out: {"value": 9400, "unit": "ft³"}
